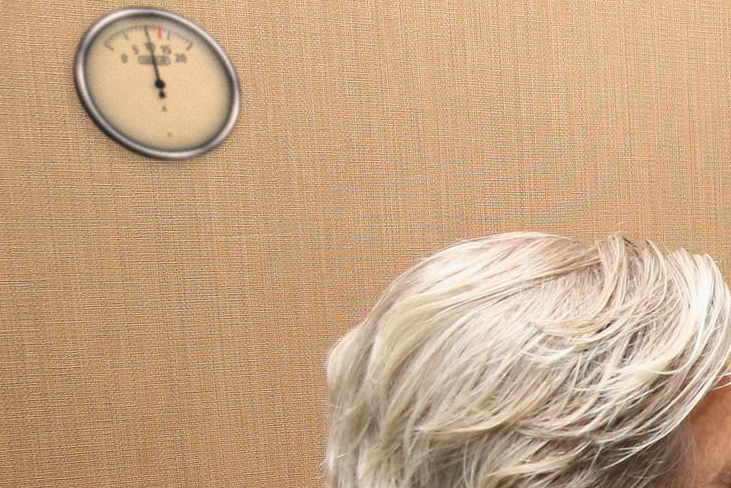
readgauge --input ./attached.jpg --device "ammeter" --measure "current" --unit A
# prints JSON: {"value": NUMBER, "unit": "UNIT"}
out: {"value": 10, "unit": "A"}
